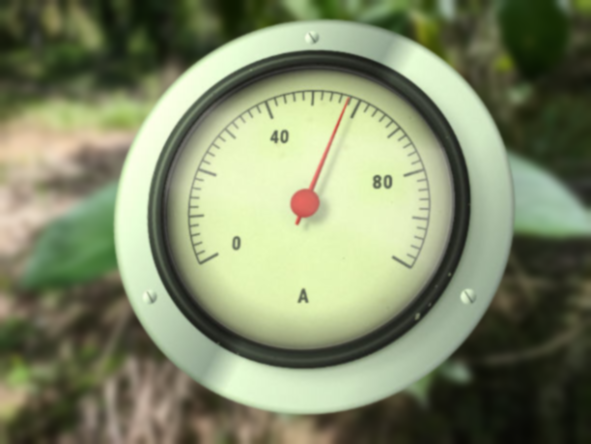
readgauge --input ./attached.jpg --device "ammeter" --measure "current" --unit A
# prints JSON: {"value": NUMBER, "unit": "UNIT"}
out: {"value": 58, "unit": "A"}
